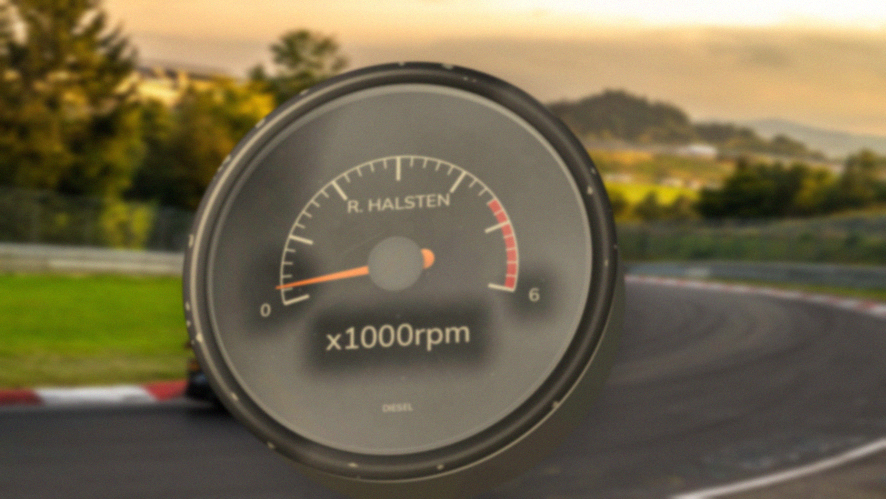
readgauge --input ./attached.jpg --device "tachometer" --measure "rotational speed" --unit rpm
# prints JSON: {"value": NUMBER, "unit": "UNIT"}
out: {"value": 200, "unit": "rpm"}
